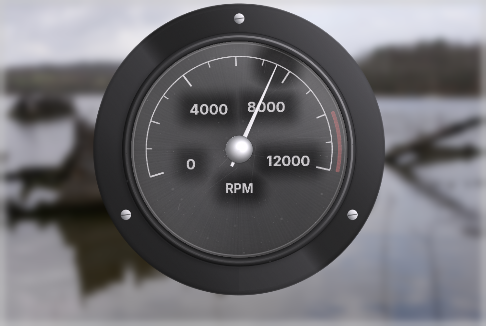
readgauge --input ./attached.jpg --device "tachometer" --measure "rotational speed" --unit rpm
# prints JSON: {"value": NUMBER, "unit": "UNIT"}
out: {"value": 7500, "unit": "rpm"}
